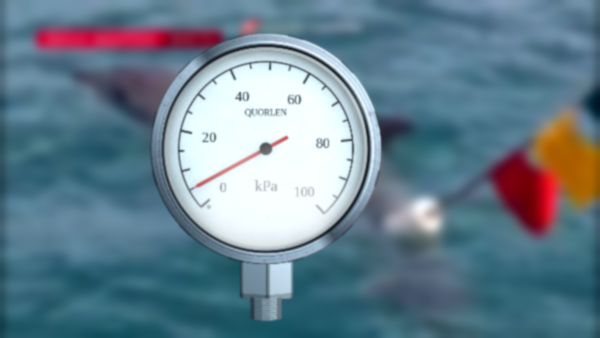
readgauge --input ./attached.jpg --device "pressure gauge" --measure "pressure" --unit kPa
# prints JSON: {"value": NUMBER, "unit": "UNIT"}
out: {"value": 5, "unit": "kPa"}
